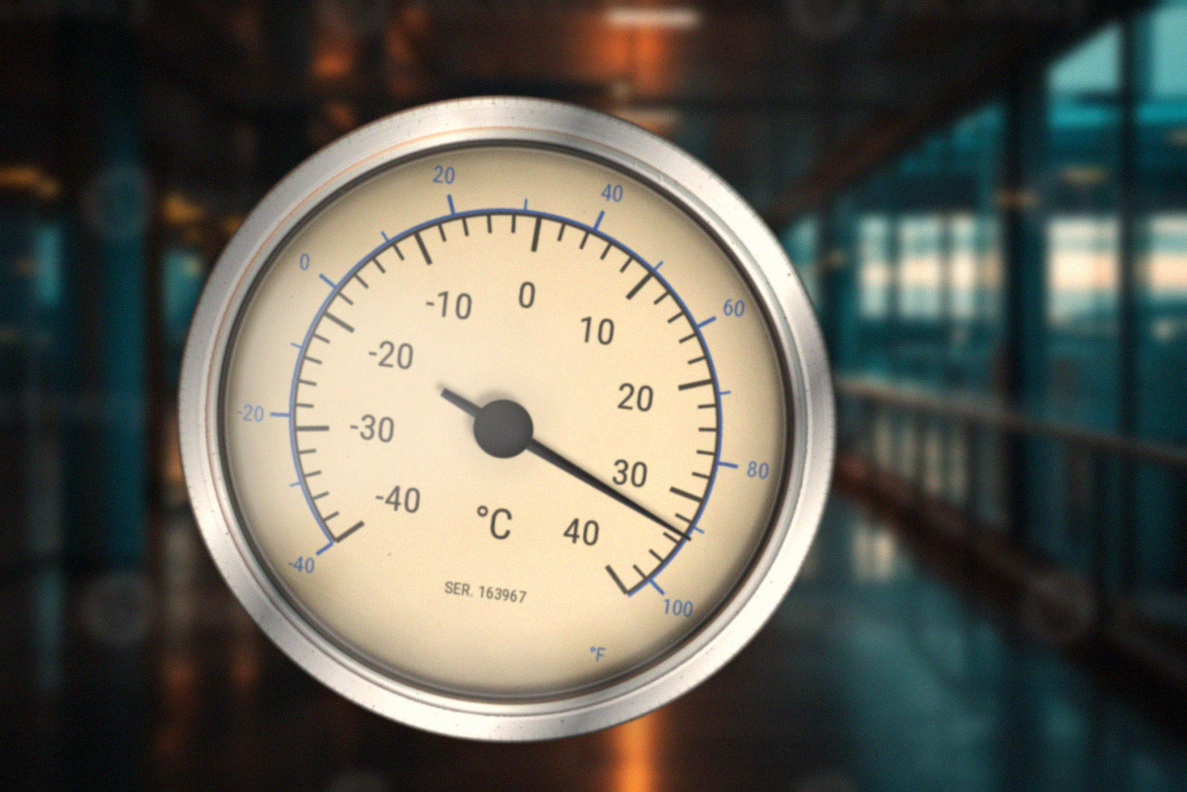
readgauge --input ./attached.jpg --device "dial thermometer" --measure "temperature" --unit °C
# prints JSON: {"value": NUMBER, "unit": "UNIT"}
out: {"value": 33, "unit": "°C"}
